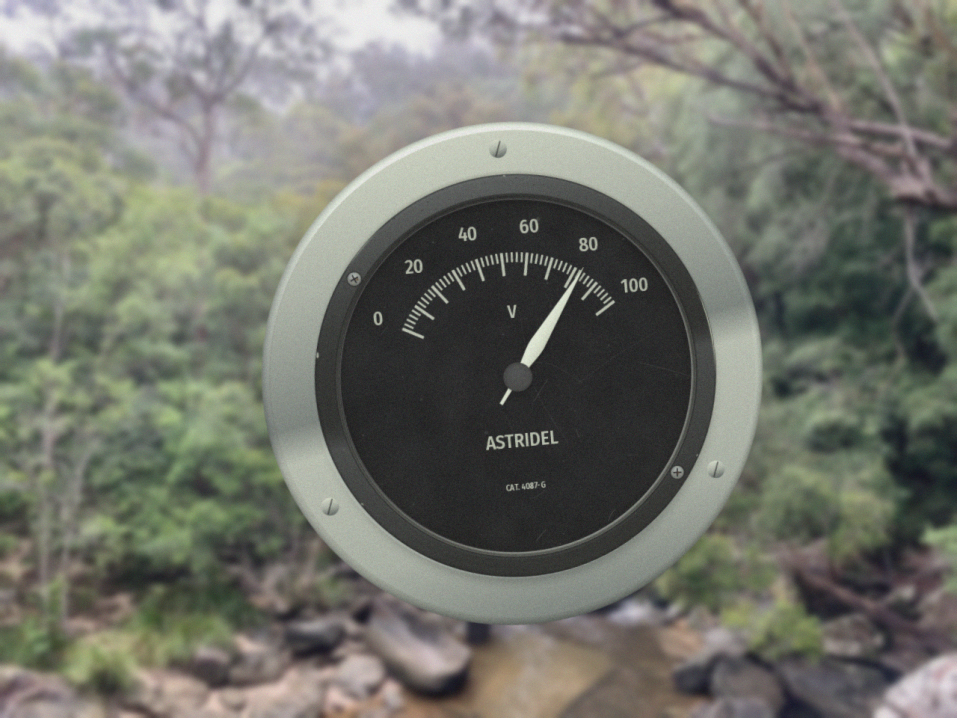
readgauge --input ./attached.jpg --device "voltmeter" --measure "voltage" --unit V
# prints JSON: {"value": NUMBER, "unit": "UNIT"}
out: {"value": 82, "unit": "V"}
